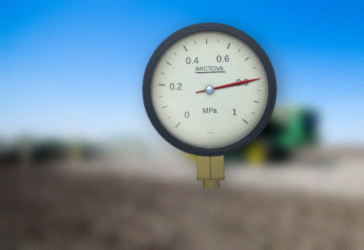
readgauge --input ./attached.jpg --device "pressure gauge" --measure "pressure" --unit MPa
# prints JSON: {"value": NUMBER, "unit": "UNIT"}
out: {"value": 0.8, "unit": "MPa"}
